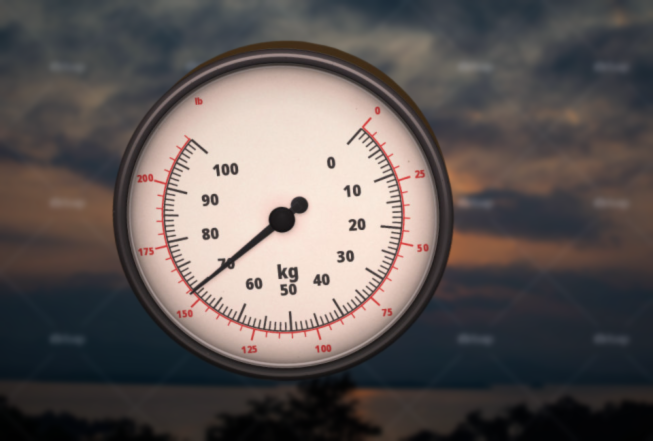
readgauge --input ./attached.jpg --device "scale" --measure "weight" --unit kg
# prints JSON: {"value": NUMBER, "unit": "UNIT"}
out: {"value": 70, "unit": "kg"}
